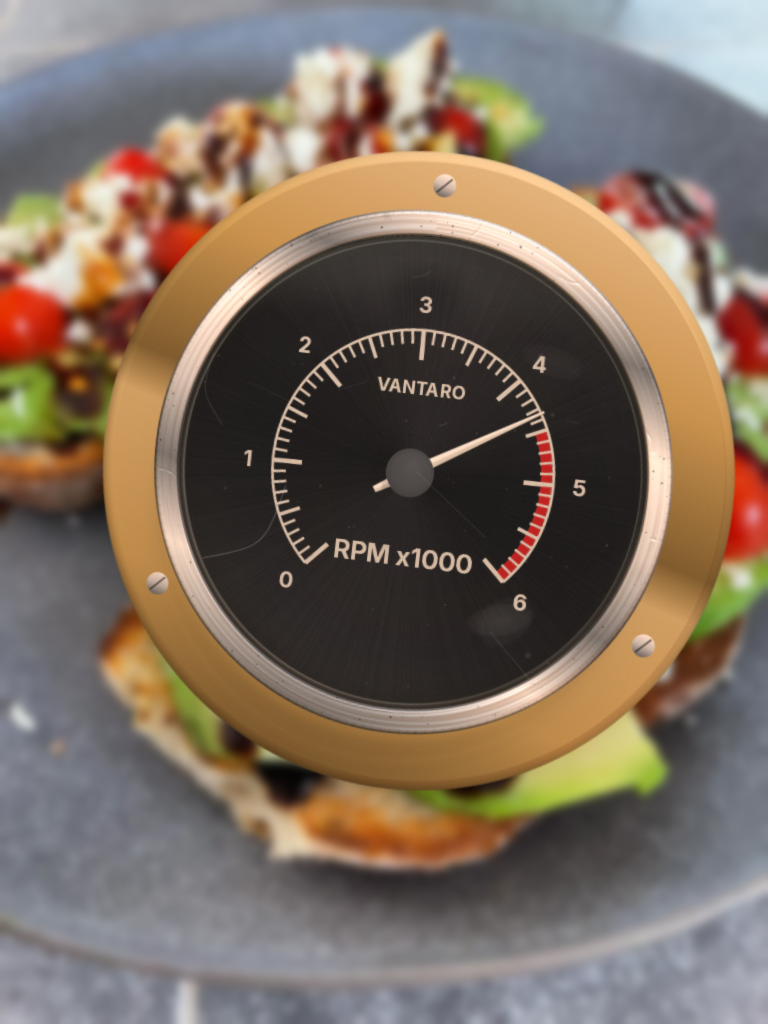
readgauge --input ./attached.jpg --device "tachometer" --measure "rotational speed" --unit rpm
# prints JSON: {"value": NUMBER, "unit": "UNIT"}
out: {"value": 4350, "unit": "rpm"}
